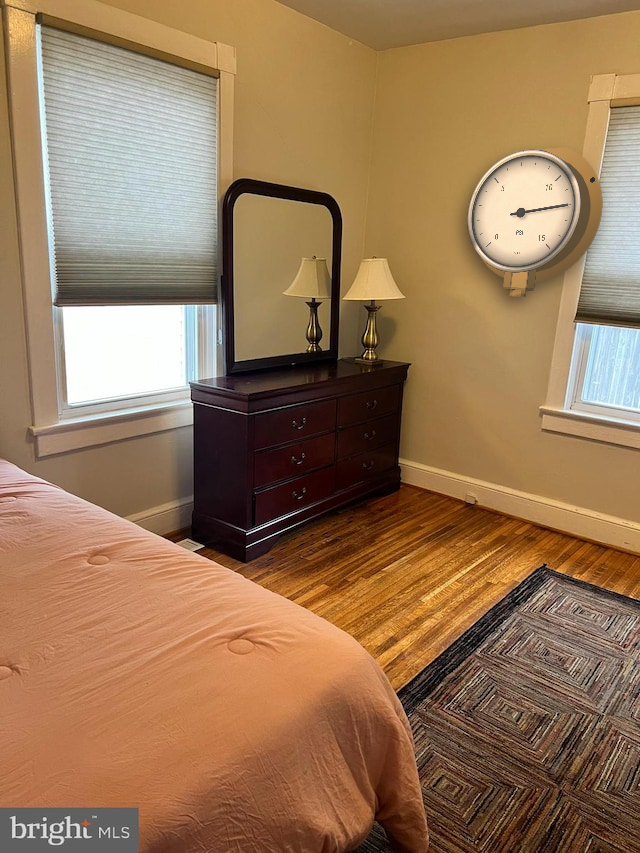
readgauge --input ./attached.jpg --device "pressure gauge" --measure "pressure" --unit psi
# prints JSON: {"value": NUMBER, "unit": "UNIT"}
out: {"value": 12, "unit": "psi"}
